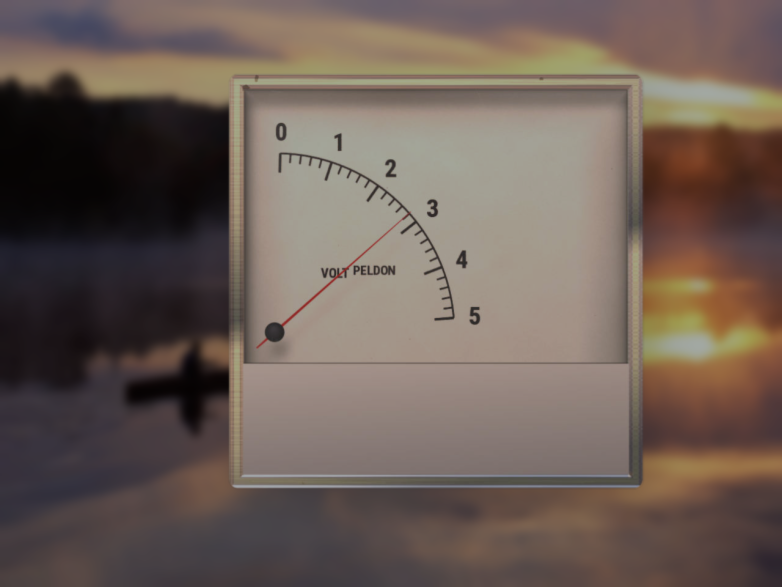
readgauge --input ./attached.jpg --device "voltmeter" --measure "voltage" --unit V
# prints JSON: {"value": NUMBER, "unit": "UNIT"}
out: {"value": 2.8, "unit": "V"}
